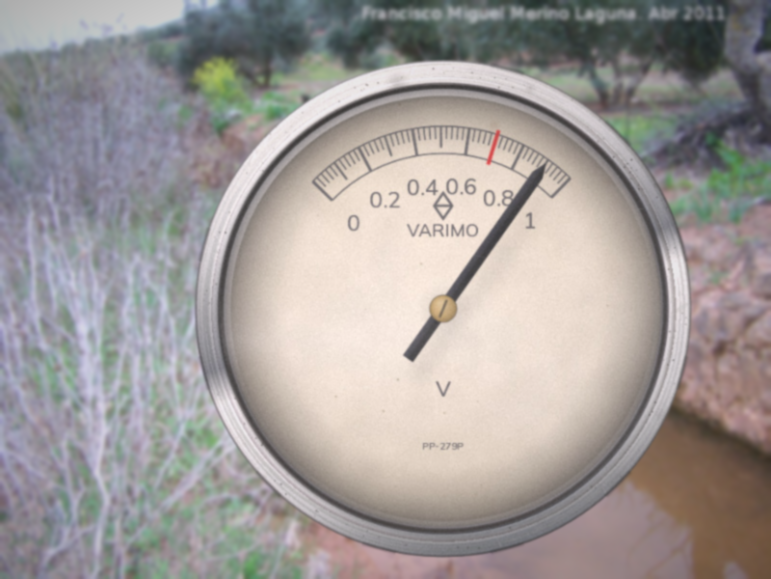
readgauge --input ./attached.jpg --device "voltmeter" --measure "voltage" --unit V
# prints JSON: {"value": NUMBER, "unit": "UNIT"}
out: {"value": 0.9, "unit": "V"}
